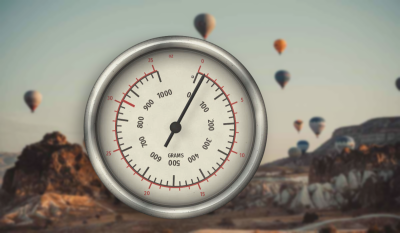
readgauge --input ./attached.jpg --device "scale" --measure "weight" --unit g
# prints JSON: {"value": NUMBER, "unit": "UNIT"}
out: {"value": 20, "unit": "g"}
